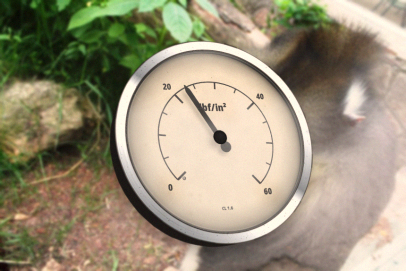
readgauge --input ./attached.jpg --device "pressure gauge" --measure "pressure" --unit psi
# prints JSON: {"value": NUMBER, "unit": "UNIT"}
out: {"value": 22.5, "unit": "psi"}
